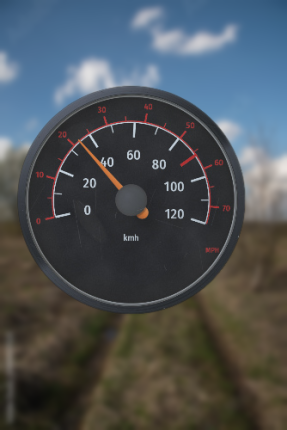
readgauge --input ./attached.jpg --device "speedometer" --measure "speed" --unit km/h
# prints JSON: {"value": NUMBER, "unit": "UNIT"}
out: {"value": 35, "unit": "km/h"}
